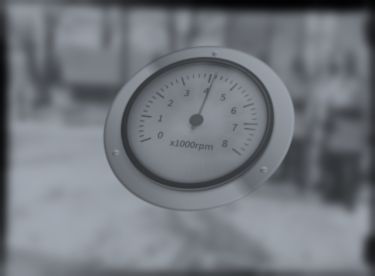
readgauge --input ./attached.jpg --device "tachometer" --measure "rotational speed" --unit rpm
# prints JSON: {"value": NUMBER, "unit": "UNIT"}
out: {"value": 4200, "unit": "rpm"}
